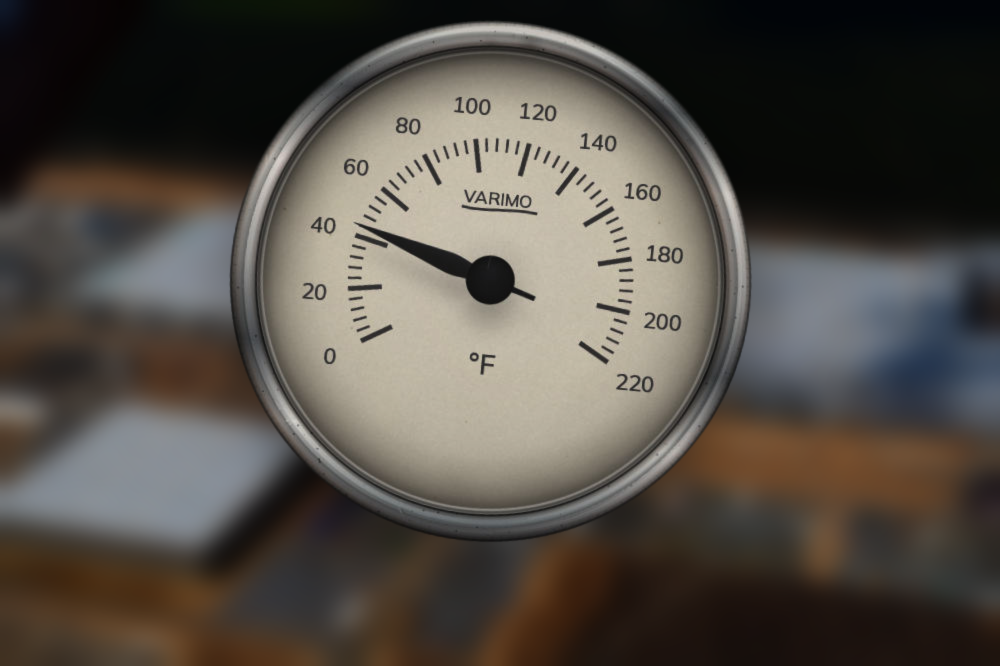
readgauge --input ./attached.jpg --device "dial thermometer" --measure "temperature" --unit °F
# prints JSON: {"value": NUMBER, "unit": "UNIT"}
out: {"value": 44, "unit": "°F"}
